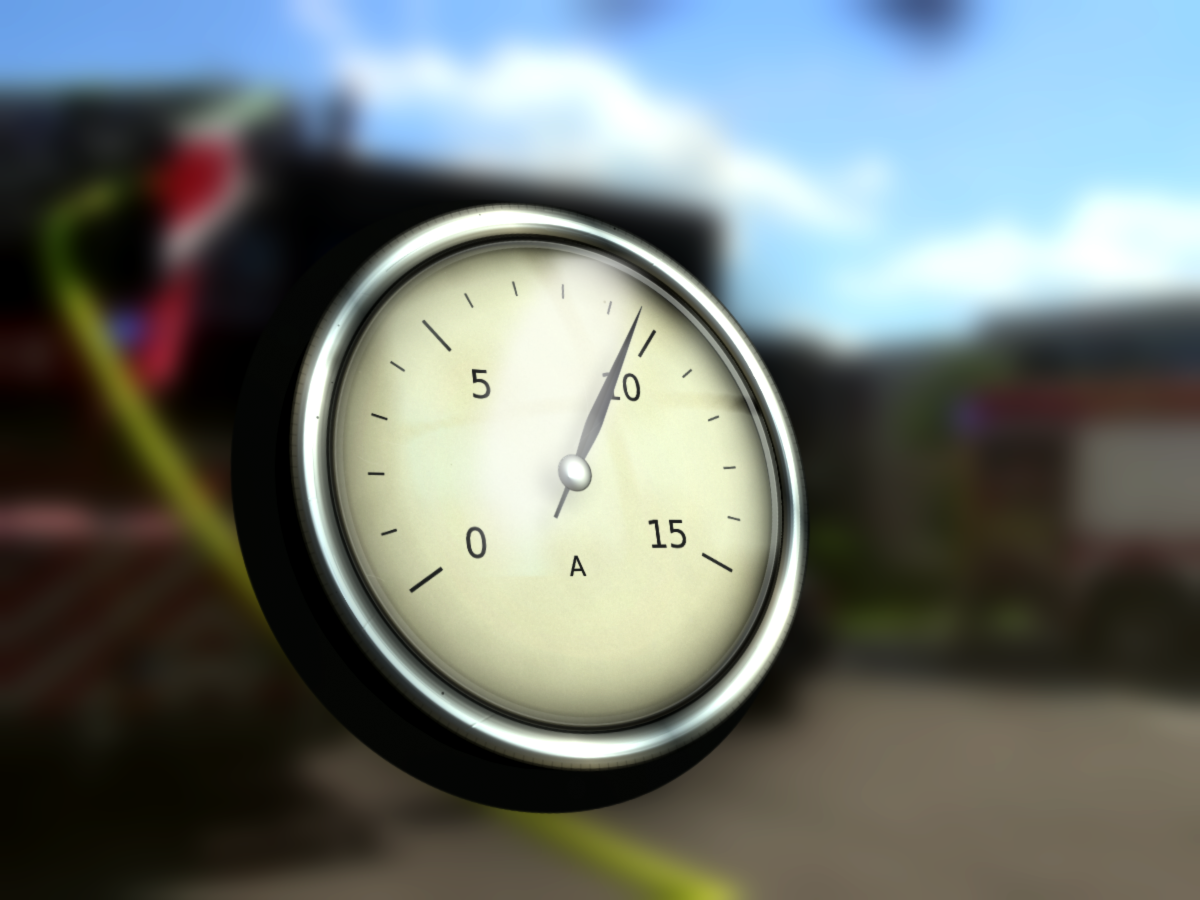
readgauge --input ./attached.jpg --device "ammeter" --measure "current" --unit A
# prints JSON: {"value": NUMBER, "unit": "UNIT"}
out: {"value": 9.5, "unit": "A"}
